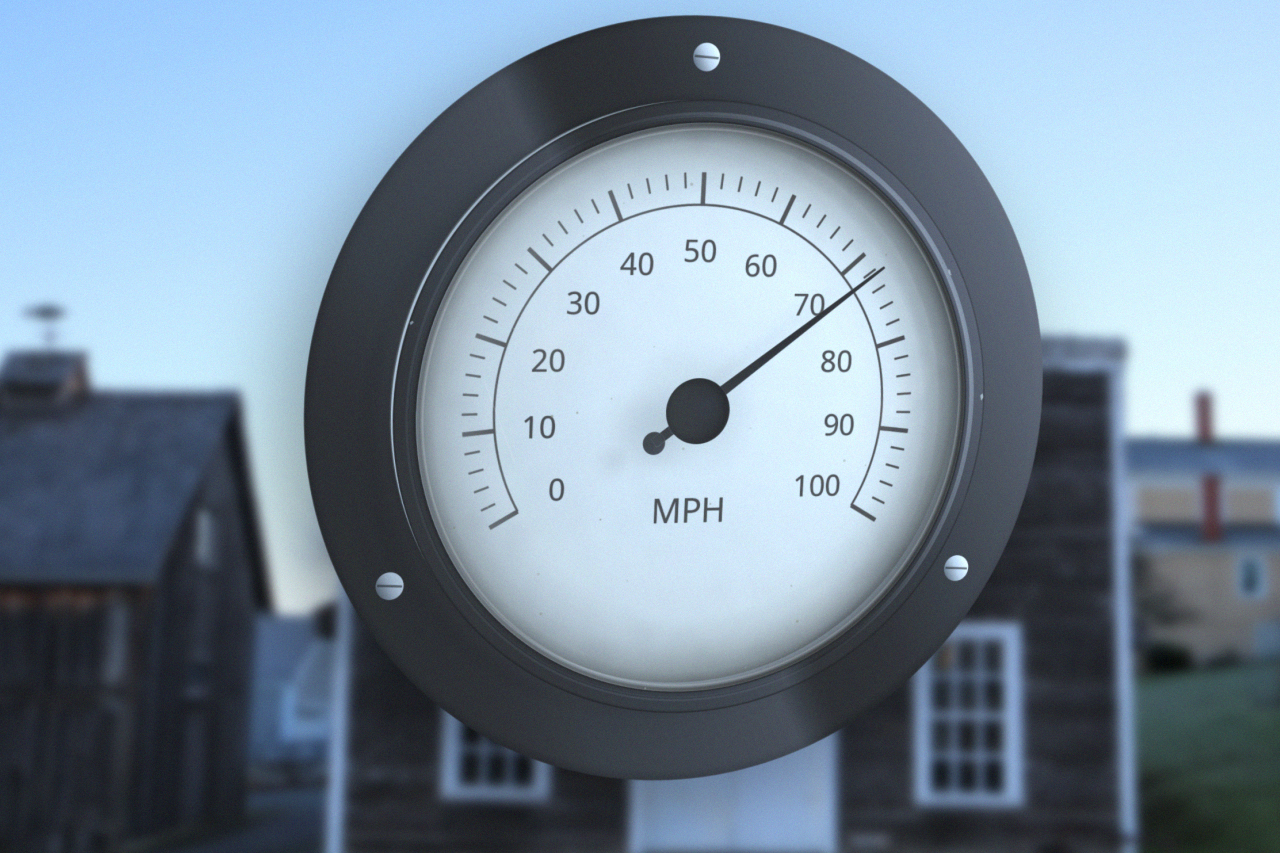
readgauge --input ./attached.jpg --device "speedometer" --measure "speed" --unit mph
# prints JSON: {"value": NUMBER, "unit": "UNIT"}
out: {"value": 72, "unit": "mph"}
